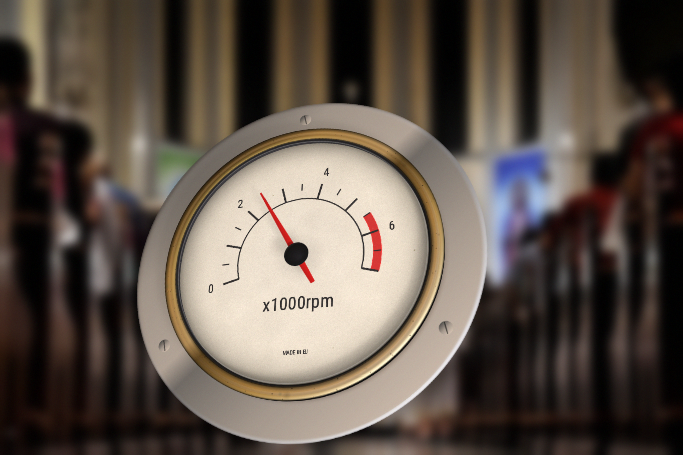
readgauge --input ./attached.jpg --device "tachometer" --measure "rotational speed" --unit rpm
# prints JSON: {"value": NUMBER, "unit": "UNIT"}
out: {"value": 2500, "unit": "rpm"}
